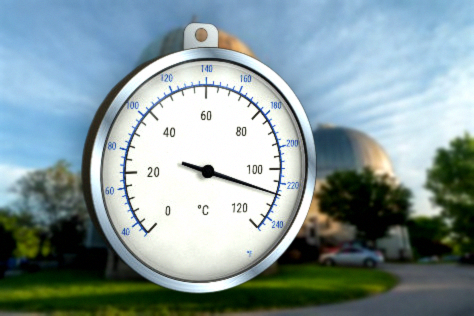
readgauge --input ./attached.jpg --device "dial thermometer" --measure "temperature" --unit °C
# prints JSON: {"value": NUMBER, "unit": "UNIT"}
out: {"value": 108, "unit": "°C"}
